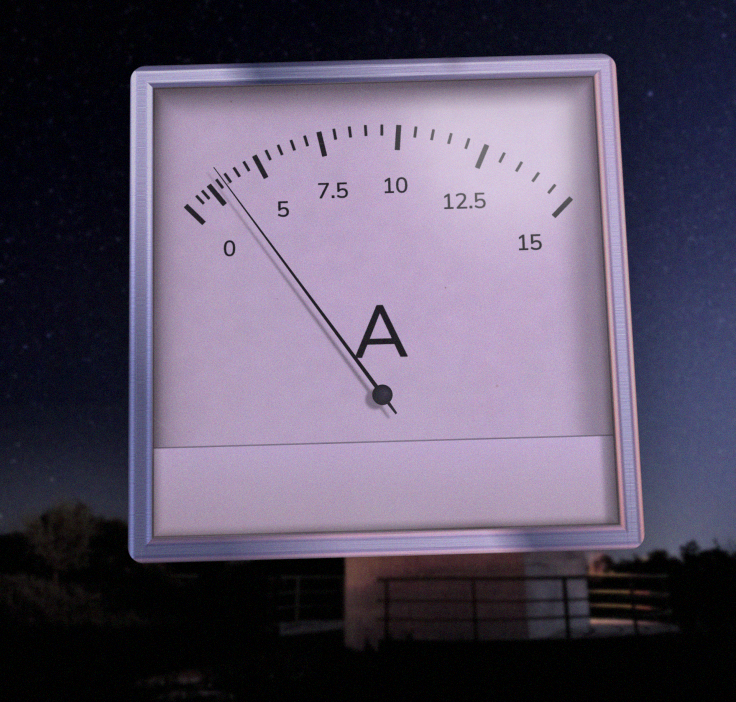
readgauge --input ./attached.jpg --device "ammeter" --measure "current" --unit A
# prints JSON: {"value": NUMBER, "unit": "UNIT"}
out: {"value": 3.25, "unit": "A"}
